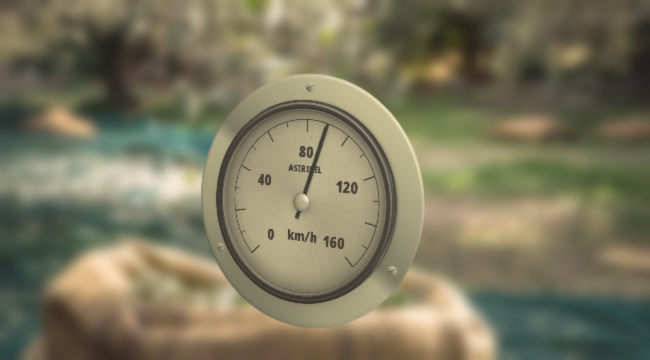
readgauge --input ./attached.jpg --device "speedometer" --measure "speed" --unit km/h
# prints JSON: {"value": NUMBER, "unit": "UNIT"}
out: {"value": 90, "unit": "km/h"}
